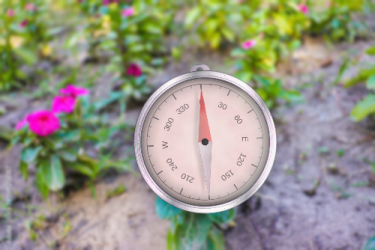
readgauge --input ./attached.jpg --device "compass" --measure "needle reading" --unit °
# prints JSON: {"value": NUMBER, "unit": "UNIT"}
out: {"value": 0, "unit": "°"}
